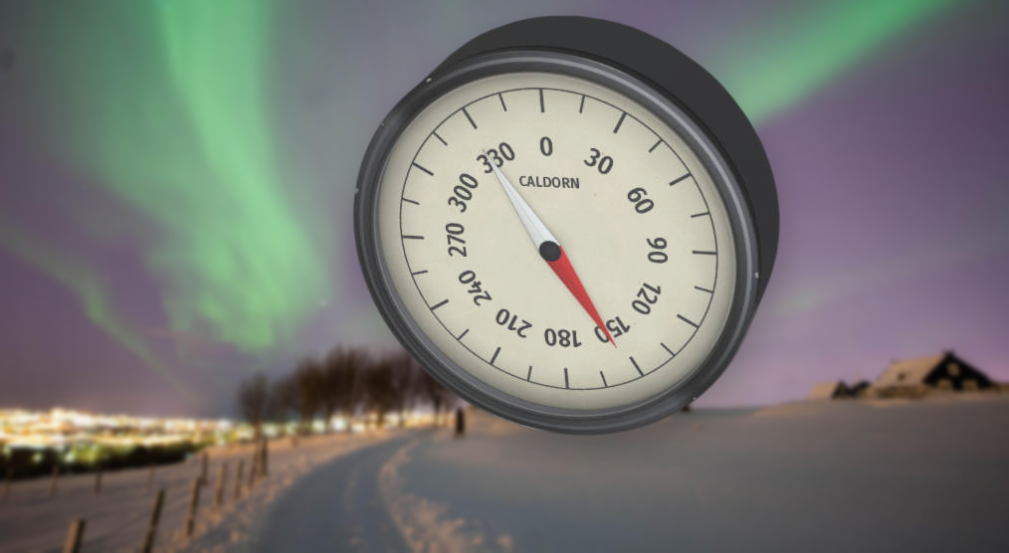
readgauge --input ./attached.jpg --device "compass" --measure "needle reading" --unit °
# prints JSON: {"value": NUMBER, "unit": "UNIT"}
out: {"value": 150, "unit": "°"}
